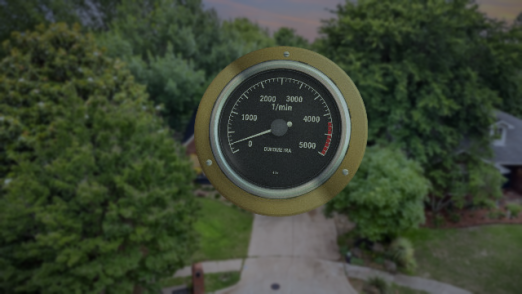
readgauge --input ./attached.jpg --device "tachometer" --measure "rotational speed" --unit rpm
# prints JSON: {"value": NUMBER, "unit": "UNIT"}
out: {"value": 200, "unit": "rpm"}
